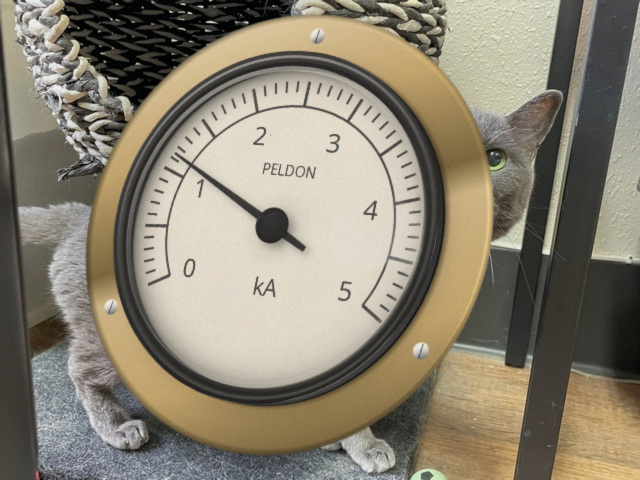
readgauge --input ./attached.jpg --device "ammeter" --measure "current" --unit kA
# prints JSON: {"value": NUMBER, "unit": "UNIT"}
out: {"value": 1.15, "unit": "kA"}
